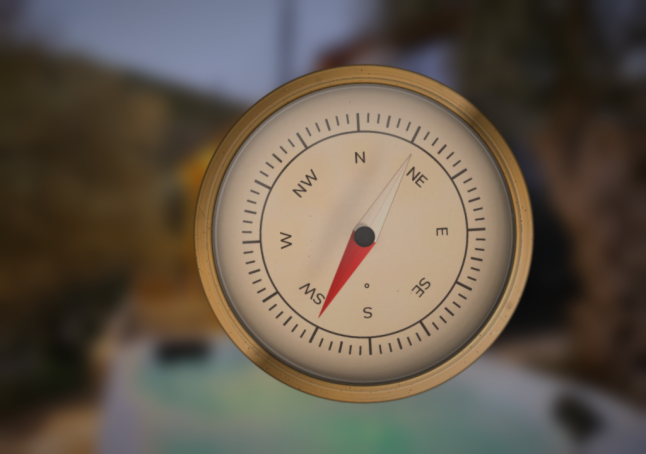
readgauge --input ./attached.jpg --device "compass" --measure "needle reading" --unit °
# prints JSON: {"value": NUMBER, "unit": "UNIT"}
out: {"value": 212.5, "unit": "°"}
